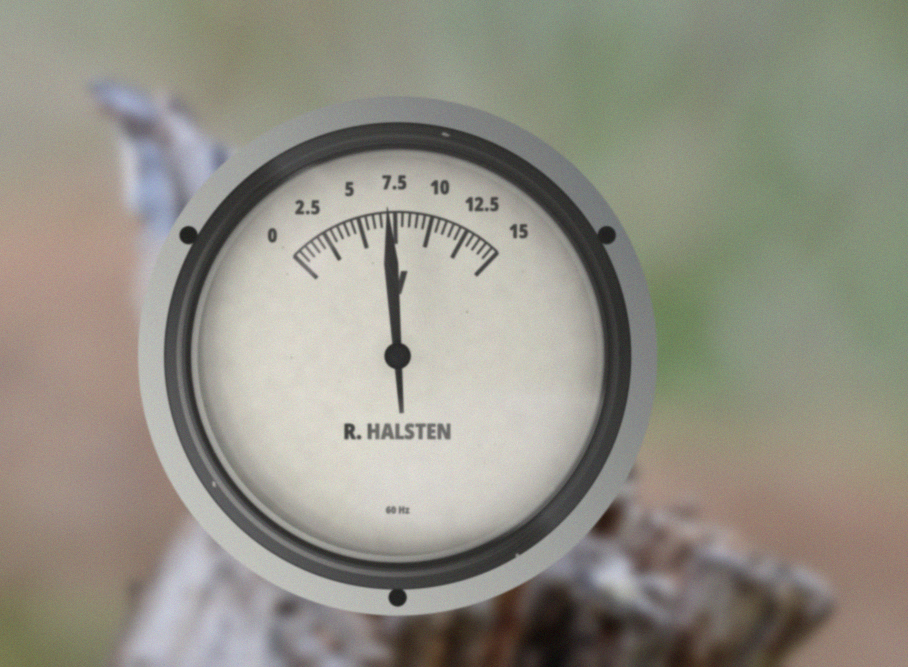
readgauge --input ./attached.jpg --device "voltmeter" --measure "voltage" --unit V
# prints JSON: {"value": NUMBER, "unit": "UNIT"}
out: {"value": 7, "unit": "V"}
